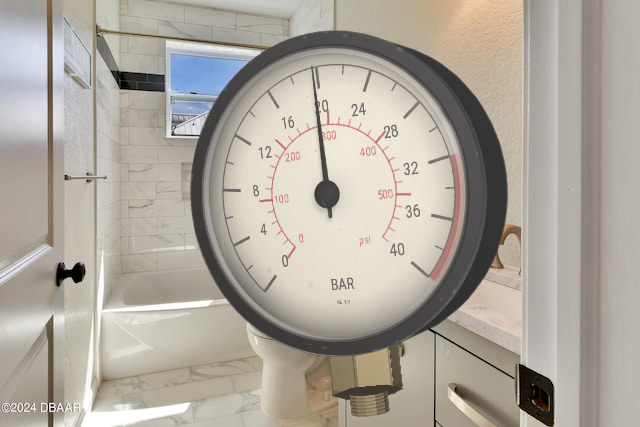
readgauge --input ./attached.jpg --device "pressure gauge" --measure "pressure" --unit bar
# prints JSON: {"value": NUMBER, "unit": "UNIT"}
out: {"value": 20, "unit": "bar"}
